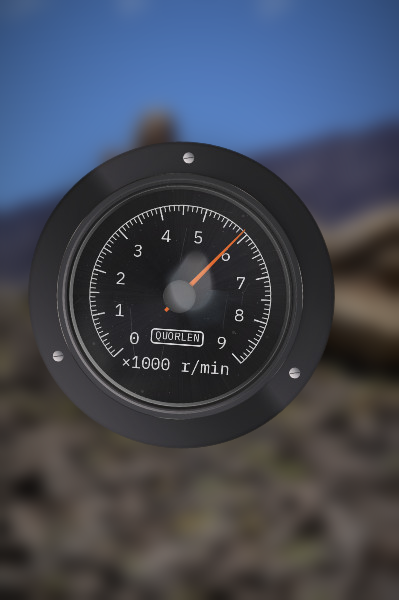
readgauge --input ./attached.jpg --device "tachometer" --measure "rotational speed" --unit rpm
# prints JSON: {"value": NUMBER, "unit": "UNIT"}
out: {"value": 5900, "unit": "rpm"}
